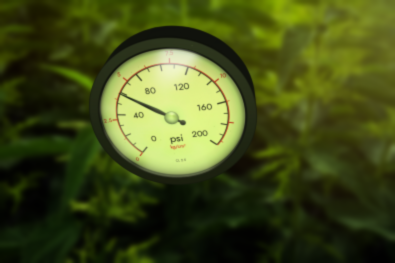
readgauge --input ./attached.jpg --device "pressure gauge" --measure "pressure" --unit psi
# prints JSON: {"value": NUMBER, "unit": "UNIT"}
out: {"value": 60, "unit": "psi"}
